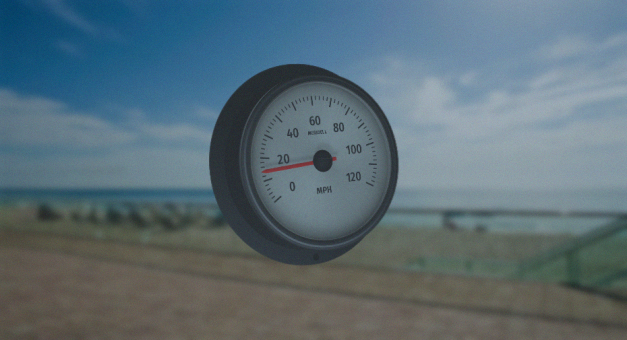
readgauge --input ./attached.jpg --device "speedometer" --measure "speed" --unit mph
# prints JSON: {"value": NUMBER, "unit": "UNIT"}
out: {"value": 14, "unit": "mph"}
